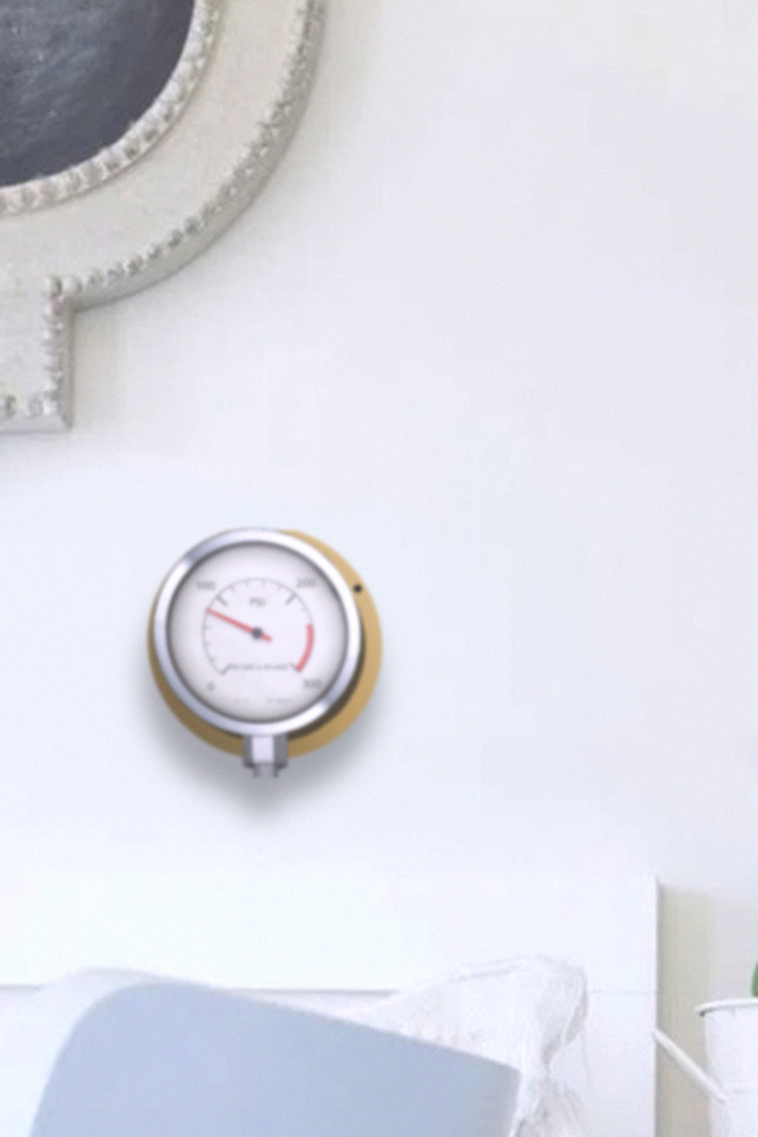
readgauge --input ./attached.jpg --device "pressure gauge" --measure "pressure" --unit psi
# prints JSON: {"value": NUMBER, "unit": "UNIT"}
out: {"value": 80, "unit": "psi"}
